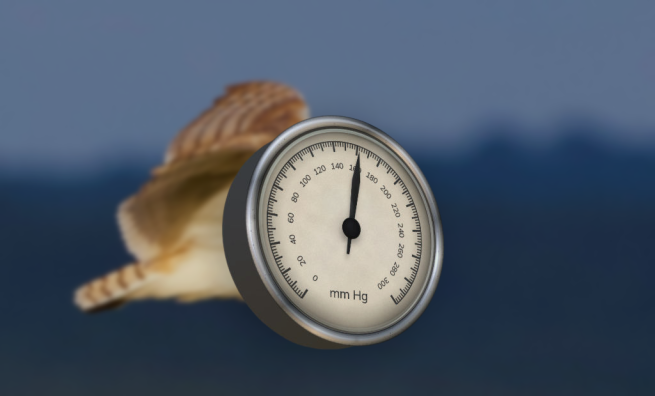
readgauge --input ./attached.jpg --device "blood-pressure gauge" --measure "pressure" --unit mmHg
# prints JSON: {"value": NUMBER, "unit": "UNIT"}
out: {"value": 160, "unit": "mmHg"}
